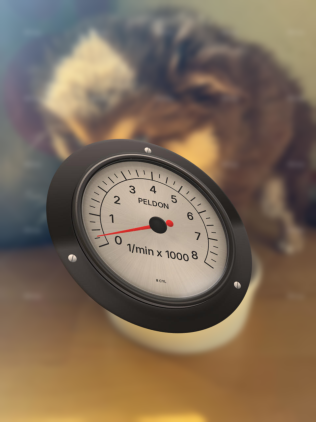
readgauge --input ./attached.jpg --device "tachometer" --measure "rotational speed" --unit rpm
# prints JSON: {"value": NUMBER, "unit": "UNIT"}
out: {"value": 250, "unit": "rpm"}
